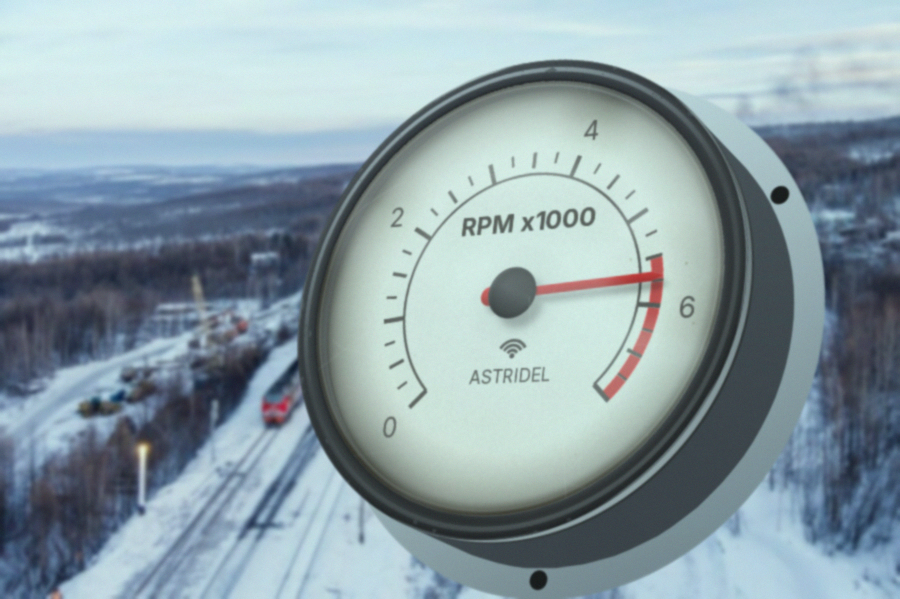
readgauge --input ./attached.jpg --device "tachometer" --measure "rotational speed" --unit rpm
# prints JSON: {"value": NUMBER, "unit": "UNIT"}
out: {"value": 5750, "unit": "rpm"}
